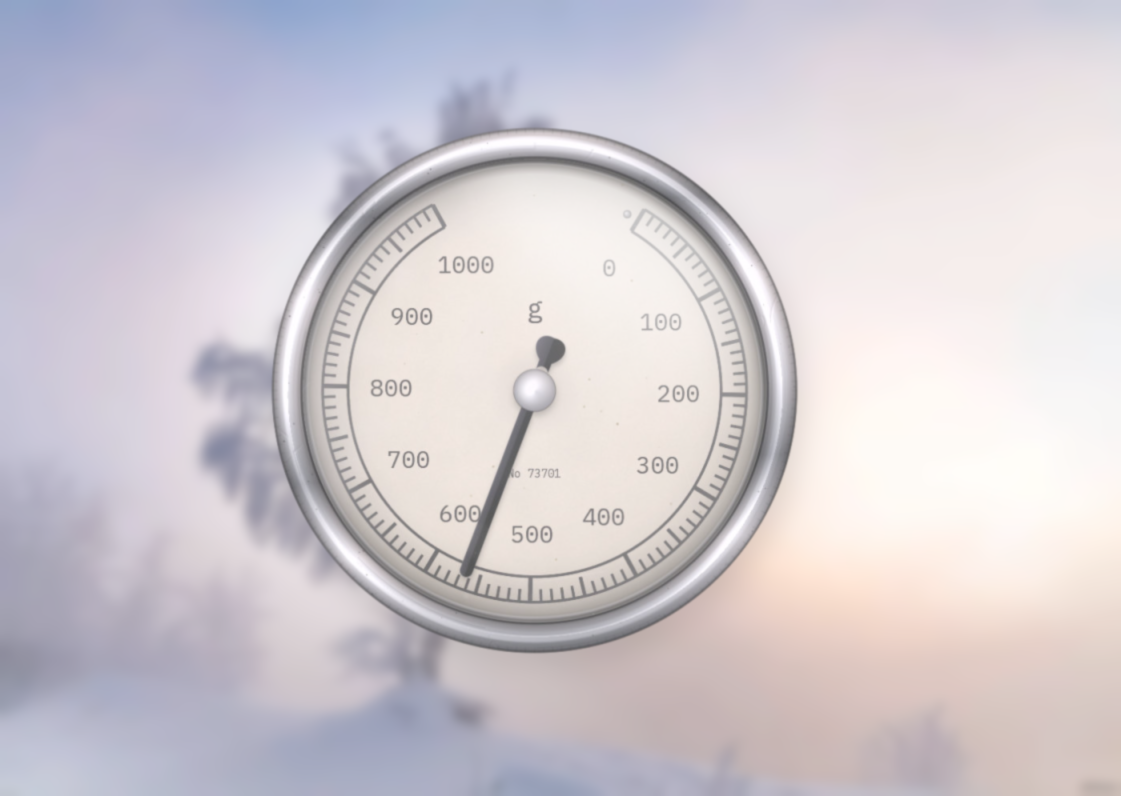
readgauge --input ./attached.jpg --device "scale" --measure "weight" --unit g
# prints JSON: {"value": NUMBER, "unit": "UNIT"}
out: {"value": 565, "unit": "g"}
